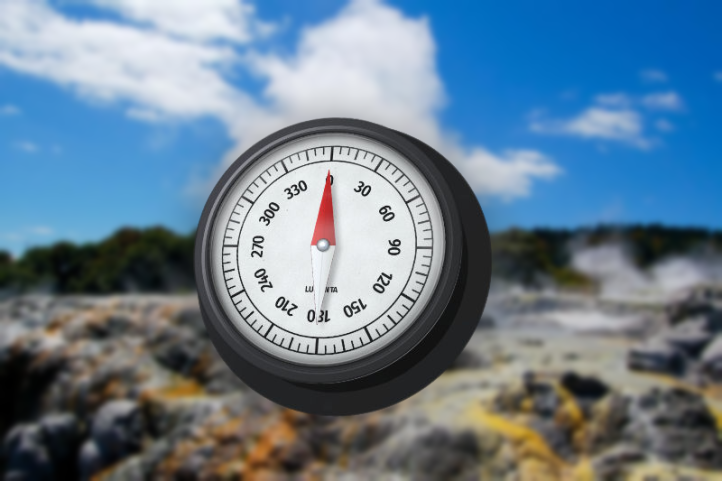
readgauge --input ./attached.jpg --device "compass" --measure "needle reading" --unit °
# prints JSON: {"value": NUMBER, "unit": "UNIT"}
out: {"value": 0, "unit": "°"}
